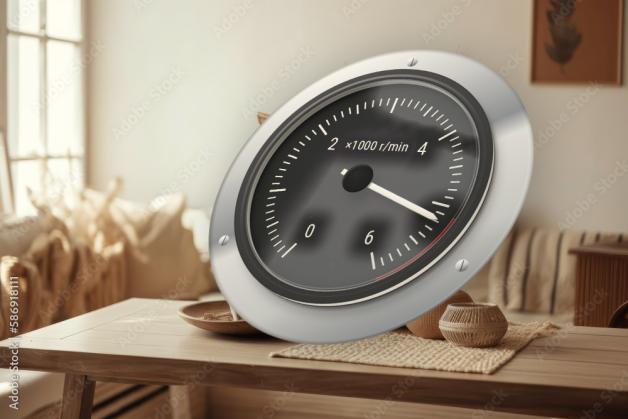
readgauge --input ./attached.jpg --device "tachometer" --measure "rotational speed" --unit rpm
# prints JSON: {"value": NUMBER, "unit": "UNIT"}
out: {"value": 5200, "unit": "rpm"}
